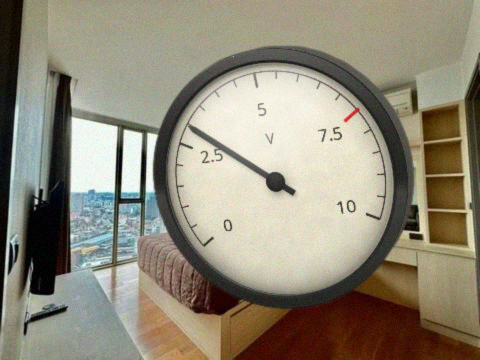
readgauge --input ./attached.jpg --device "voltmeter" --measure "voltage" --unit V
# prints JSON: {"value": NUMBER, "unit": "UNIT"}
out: {"value": 3, "unit": "V"}
